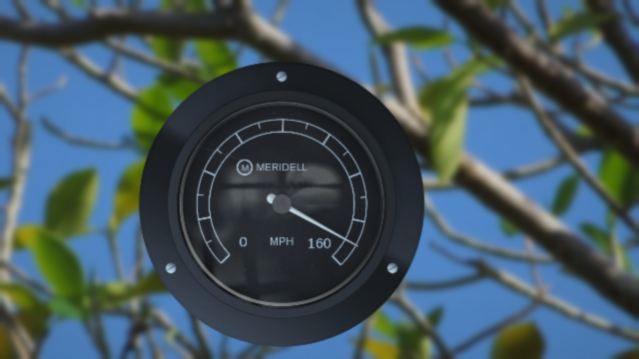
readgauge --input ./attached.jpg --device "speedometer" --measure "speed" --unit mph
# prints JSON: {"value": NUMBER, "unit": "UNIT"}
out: {"value": 150, "unit": "mph"}
